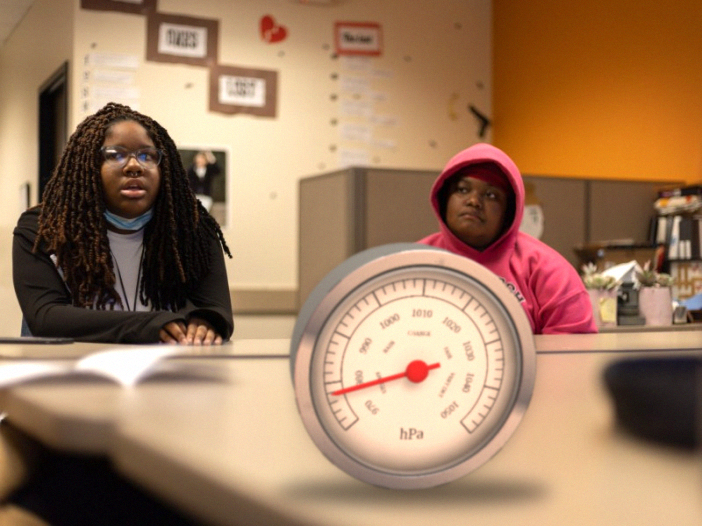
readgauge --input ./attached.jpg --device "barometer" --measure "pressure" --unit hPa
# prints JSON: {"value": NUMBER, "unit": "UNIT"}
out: {"value": 978, "unit": "hPa"}
